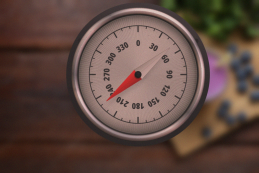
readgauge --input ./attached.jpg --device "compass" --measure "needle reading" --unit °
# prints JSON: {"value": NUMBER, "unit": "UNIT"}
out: {"value": 230, "unit": "°"}
